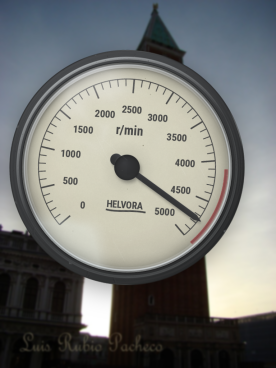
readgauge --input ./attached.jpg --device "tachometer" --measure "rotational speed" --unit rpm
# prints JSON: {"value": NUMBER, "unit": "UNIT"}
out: {"value": 4750, "unit": "rpm"}
